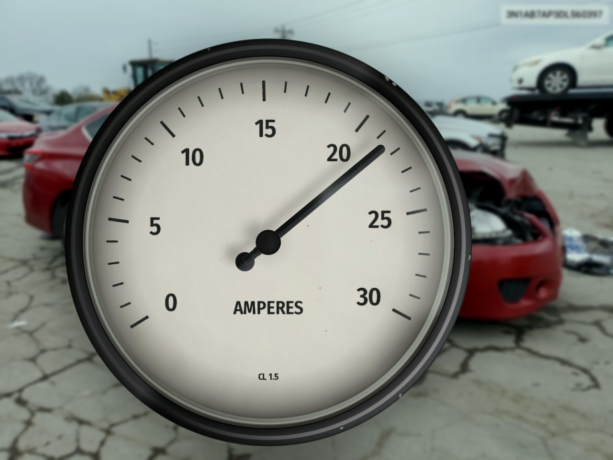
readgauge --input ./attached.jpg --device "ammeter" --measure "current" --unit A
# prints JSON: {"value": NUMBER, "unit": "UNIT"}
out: {"value": 21.5, "unit": "A"}
